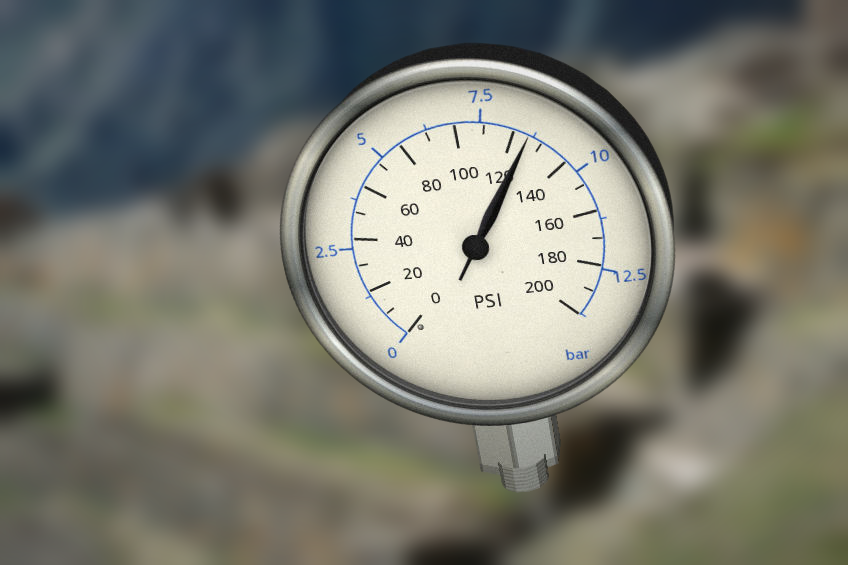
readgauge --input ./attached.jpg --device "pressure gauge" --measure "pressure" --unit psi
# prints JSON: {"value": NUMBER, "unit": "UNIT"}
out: {"value": 125, "unit": "psi"}
